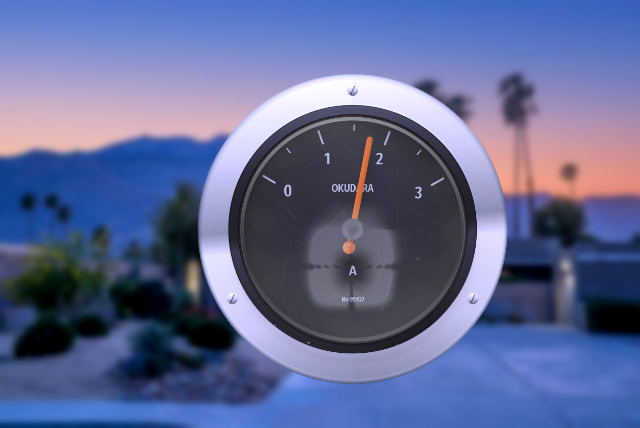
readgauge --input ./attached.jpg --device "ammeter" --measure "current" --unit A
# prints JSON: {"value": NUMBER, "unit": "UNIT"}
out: {"value": 1.75, "unit": "A"}
